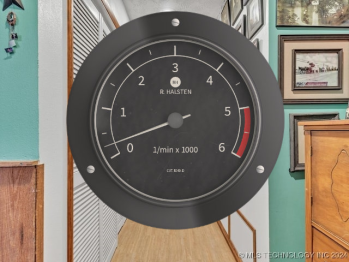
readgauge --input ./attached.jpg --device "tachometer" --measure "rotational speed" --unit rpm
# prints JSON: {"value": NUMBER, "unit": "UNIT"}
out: {"value": 250, "unit": "rpm"}
